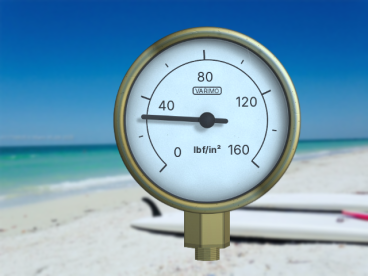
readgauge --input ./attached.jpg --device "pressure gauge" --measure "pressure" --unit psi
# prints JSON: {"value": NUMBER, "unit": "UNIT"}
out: {"value": 30, "unit": "psi"}
